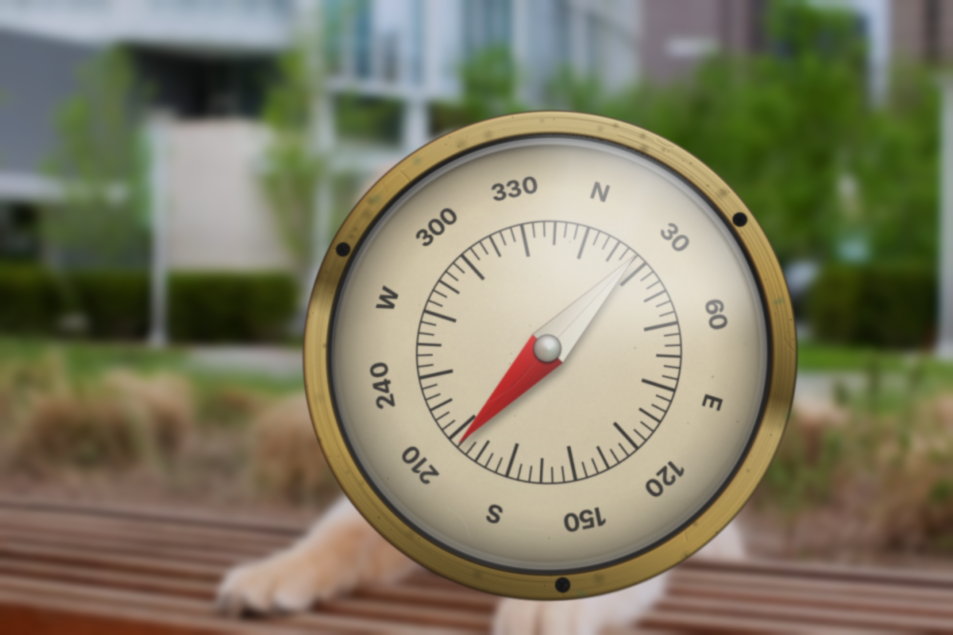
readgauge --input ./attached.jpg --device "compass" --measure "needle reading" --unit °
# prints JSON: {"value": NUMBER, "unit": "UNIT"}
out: {"value": 205, "unit": "°"}
